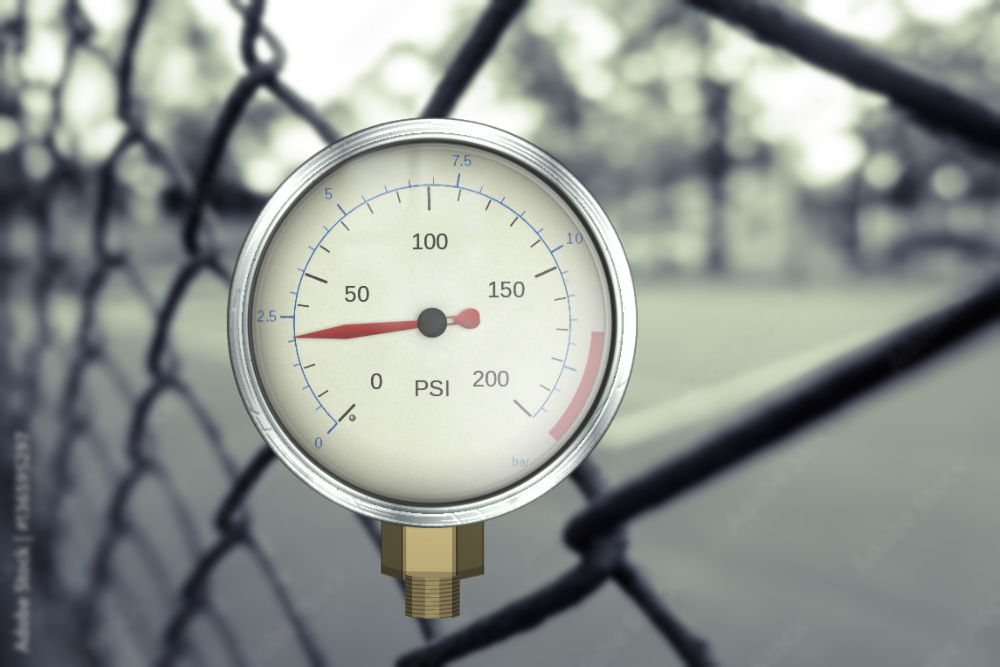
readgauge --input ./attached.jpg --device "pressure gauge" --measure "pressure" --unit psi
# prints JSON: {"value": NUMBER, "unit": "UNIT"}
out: {"value": 30, "unit": "psi"}
